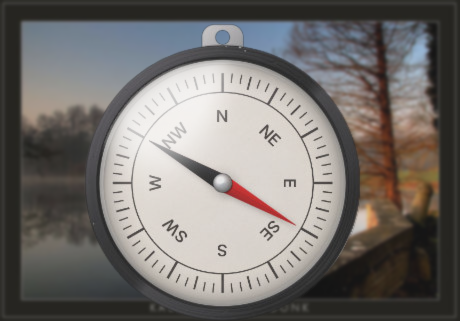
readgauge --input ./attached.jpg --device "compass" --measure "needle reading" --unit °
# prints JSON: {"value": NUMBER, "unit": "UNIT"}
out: {"value": 120, "unit": "°"}
